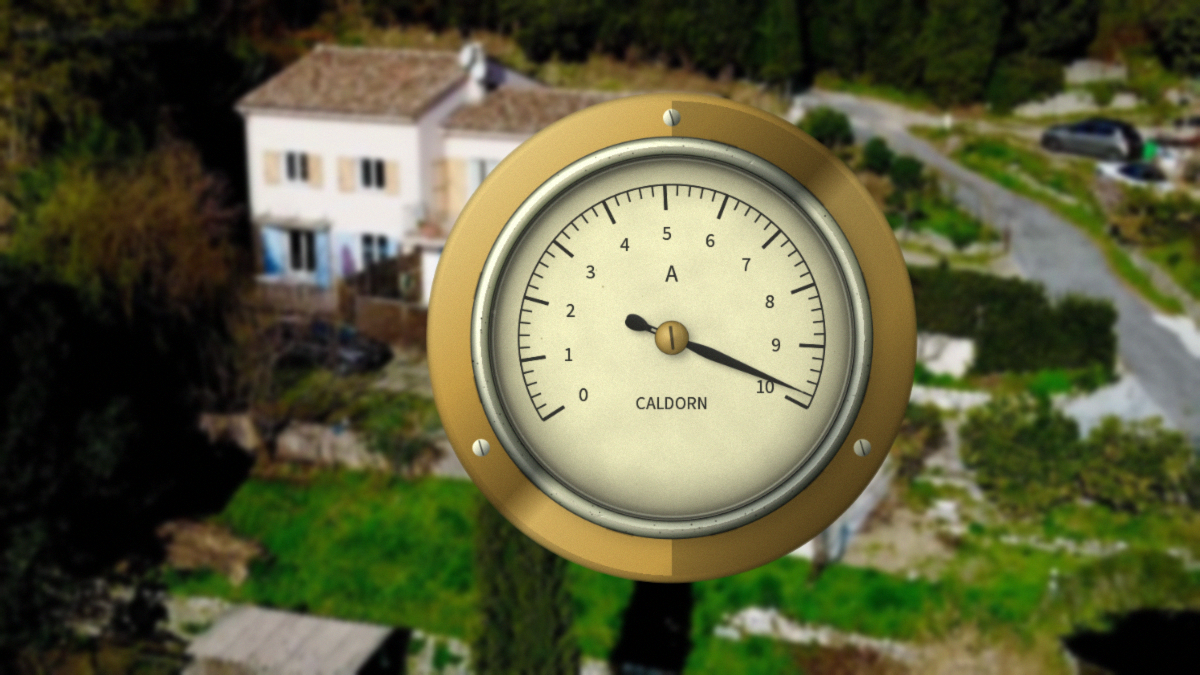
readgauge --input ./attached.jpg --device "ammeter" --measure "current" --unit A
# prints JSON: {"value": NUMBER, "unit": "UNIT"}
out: {"value": 9.8, "unit": "A"}
